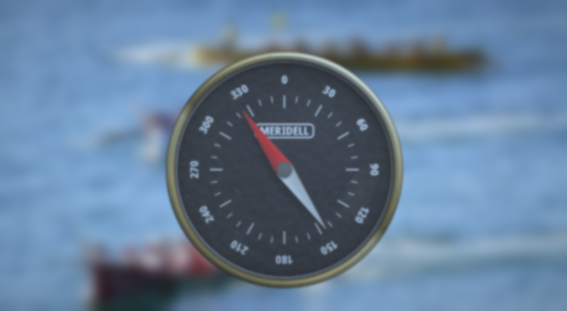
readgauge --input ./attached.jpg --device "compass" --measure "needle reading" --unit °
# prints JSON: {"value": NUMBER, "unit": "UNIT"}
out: {"value": 325, "unit": "°"}
